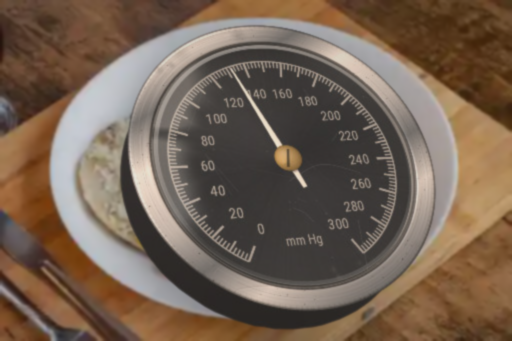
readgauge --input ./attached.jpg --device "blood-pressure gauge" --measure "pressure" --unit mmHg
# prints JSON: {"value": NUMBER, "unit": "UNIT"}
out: {"value": 130, "unit": "mmHg"}
